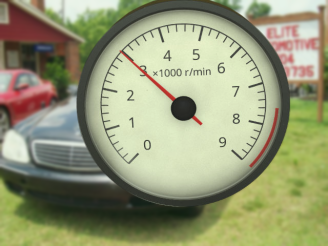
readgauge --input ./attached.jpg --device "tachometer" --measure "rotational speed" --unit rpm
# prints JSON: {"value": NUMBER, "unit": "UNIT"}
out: {"value": 3000, "unit": "rpm"}
